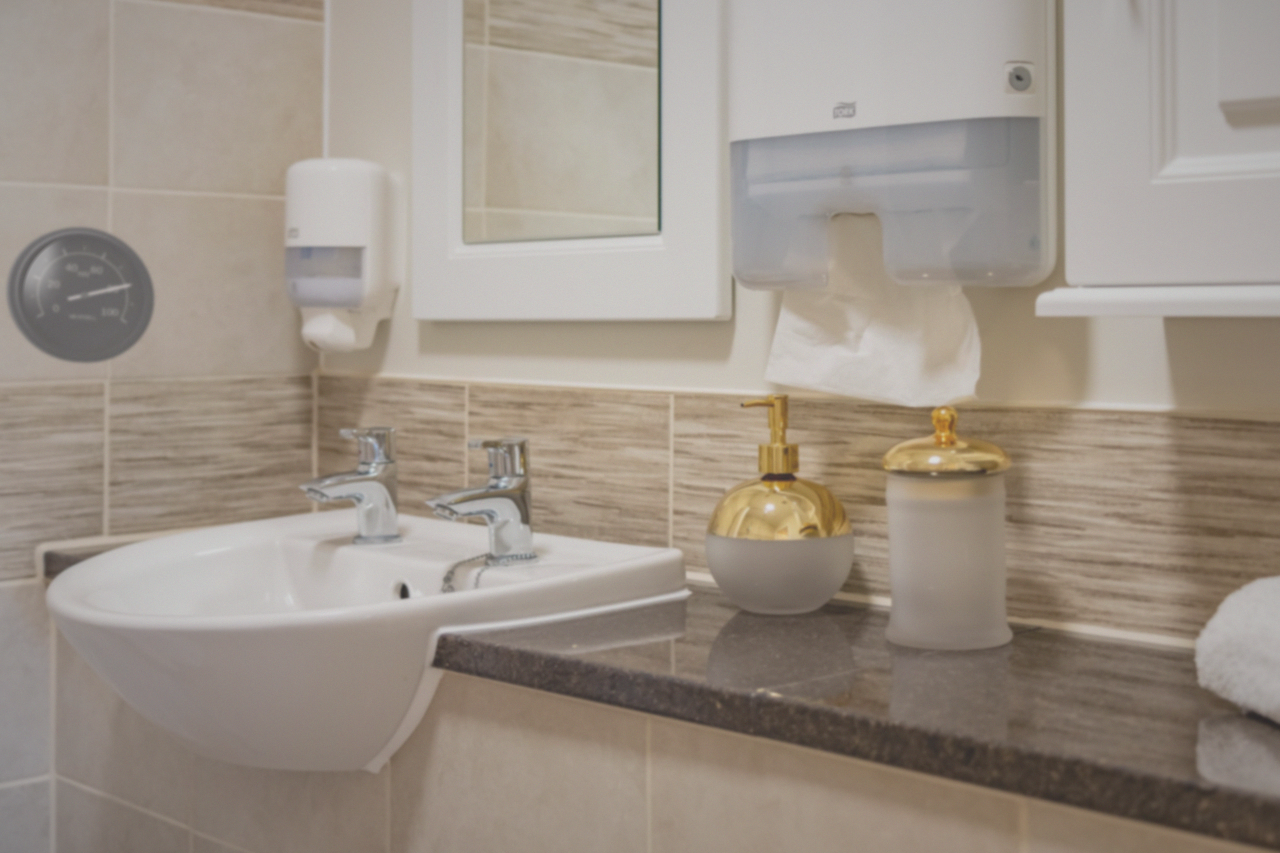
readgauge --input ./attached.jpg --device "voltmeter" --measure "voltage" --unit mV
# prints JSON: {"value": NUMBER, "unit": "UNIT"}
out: {"value": 80, "unit": "mV"}
